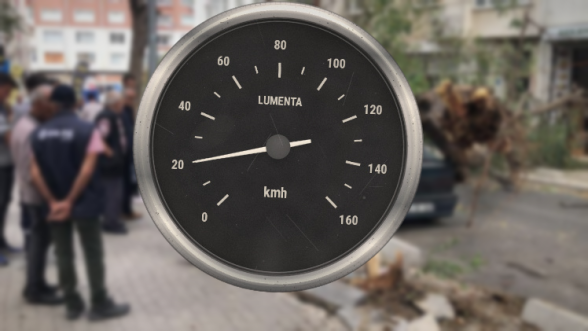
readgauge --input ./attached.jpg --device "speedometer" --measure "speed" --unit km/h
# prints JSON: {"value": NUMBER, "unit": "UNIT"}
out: {"value": 20, "unit": "km/h"}
